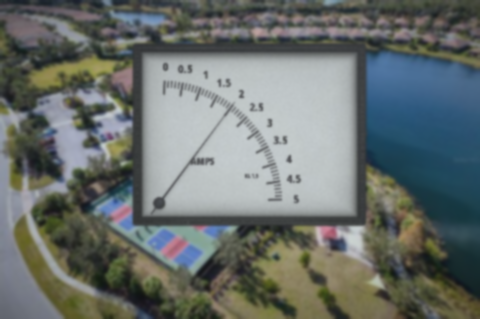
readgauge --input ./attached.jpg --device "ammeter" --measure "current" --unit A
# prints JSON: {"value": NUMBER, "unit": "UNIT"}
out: {"value": 2, "unit": "A"}
